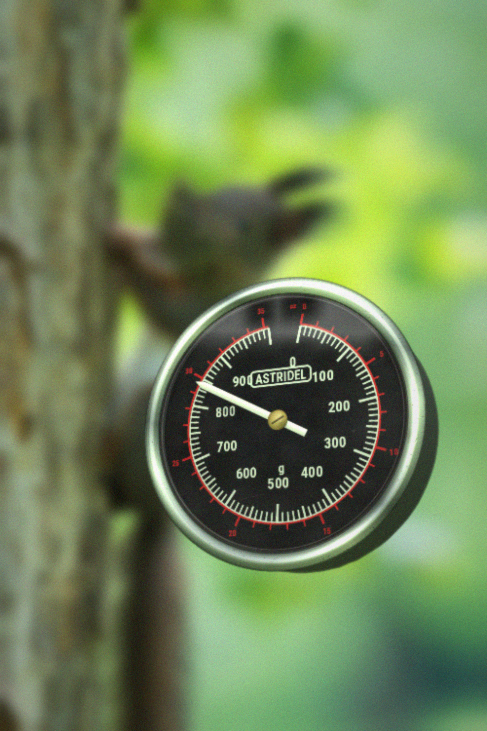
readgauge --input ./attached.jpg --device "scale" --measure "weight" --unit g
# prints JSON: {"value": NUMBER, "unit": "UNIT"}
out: {"value": 840, "unit": "g"}
